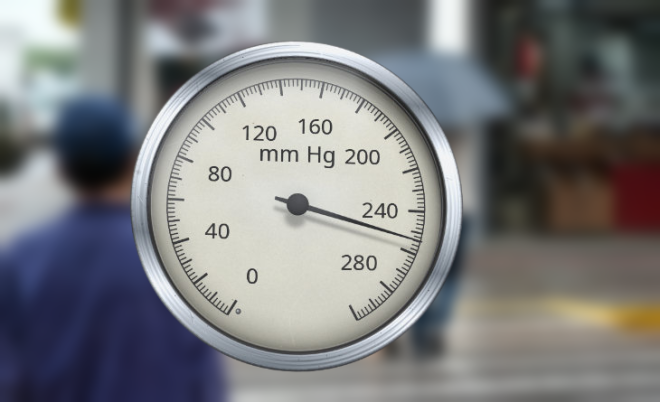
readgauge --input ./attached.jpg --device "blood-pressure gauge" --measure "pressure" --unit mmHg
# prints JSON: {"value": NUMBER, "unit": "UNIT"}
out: {"value": 254, "unit": "mmHg"}
